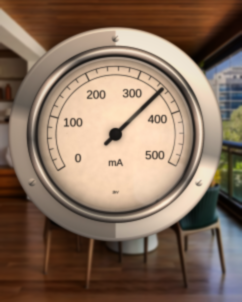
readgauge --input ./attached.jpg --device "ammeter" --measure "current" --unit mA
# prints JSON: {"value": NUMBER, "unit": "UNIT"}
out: {"value": 350, "unit": "mA"}
